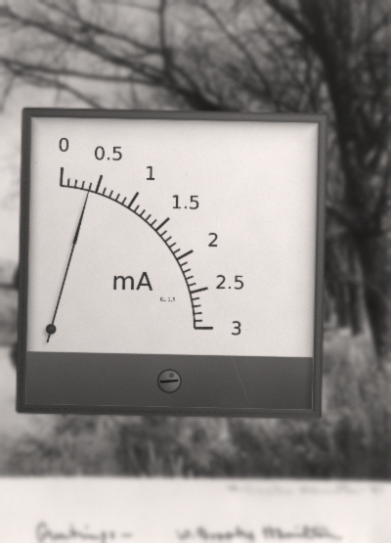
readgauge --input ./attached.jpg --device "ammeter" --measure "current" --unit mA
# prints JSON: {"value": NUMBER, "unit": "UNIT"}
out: {"value": 0.4, "unit": "mA"}
